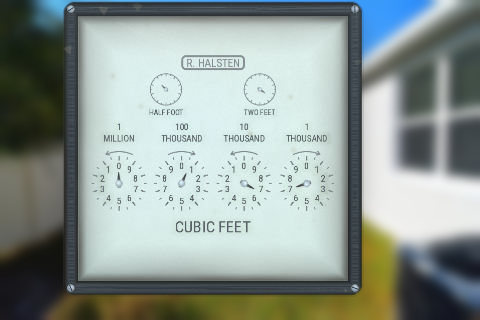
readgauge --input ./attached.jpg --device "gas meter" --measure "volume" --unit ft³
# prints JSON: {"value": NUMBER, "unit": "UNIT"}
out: {"value": 6700, "unit": "ft³"}
